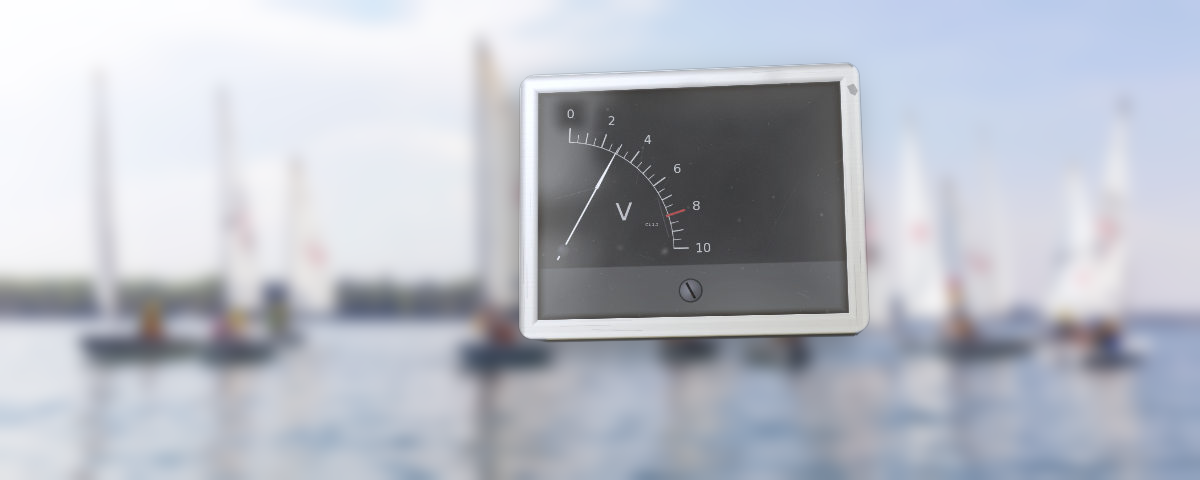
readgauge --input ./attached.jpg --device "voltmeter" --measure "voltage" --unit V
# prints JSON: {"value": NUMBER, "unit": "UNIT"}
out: {"value": 3, "unit": "V"}
